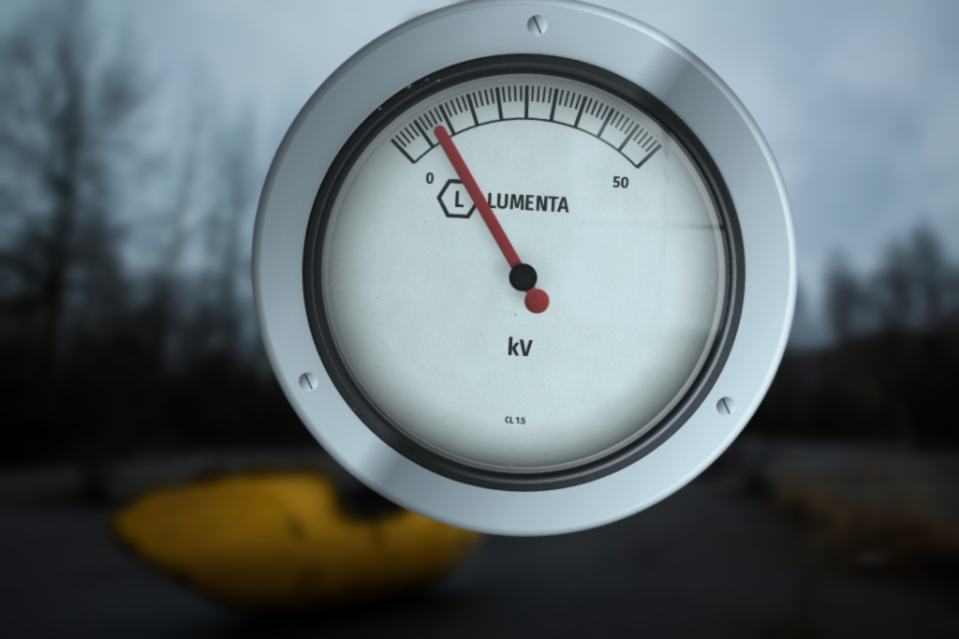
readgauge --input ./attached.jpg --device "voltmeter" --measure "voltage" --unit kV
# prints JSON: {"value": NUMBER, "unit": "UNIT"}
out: {"value": 8, "unit": "kV"}
